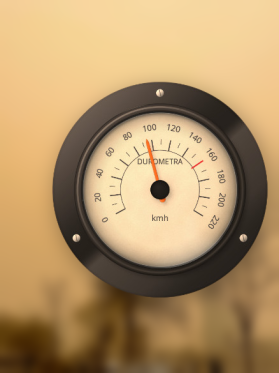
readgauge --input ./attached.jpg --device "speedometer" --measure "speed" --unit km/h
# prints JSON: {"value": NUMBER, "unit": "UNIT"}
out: {"value": 95, "unit": "km/h"}
